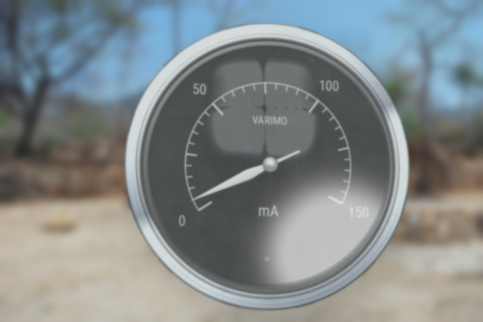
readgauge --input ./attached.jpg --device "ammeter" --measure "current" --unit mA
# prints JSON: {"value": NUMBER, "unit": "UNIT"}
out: {"value": 5, "unit": "mA"}
